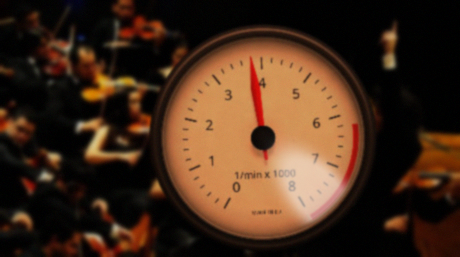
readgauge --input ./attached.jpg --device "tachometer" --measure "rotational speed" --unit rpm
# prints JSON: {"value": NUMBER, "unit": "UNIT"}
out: {"value": 3800, "unit": "rpm"}
